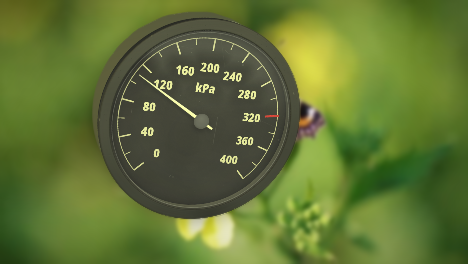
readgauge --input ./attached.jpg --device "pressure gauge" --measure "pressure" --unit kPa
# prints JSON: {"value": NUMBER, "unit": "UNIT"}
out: {"value": 110, "unit": "kPa"}
